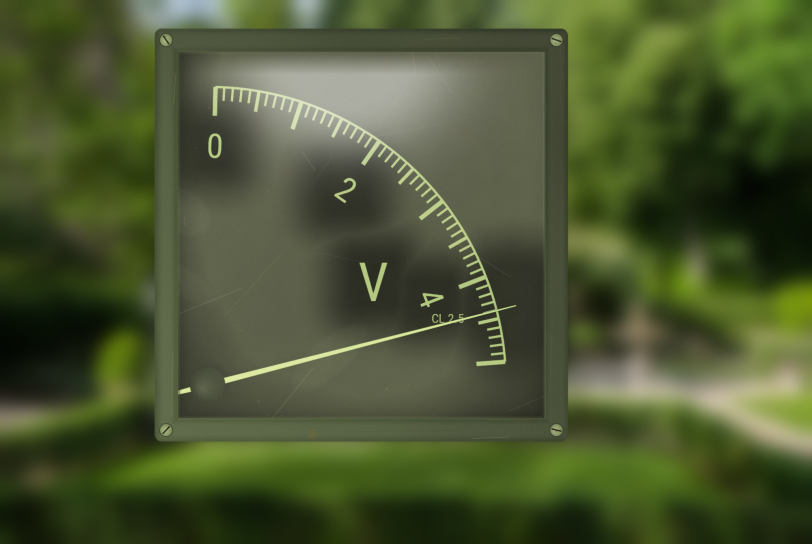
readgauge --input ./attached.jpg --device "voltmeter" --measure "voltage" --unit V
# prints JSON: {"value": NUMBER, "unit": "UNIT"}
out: {"value": 4.4, "unit": "V"}
